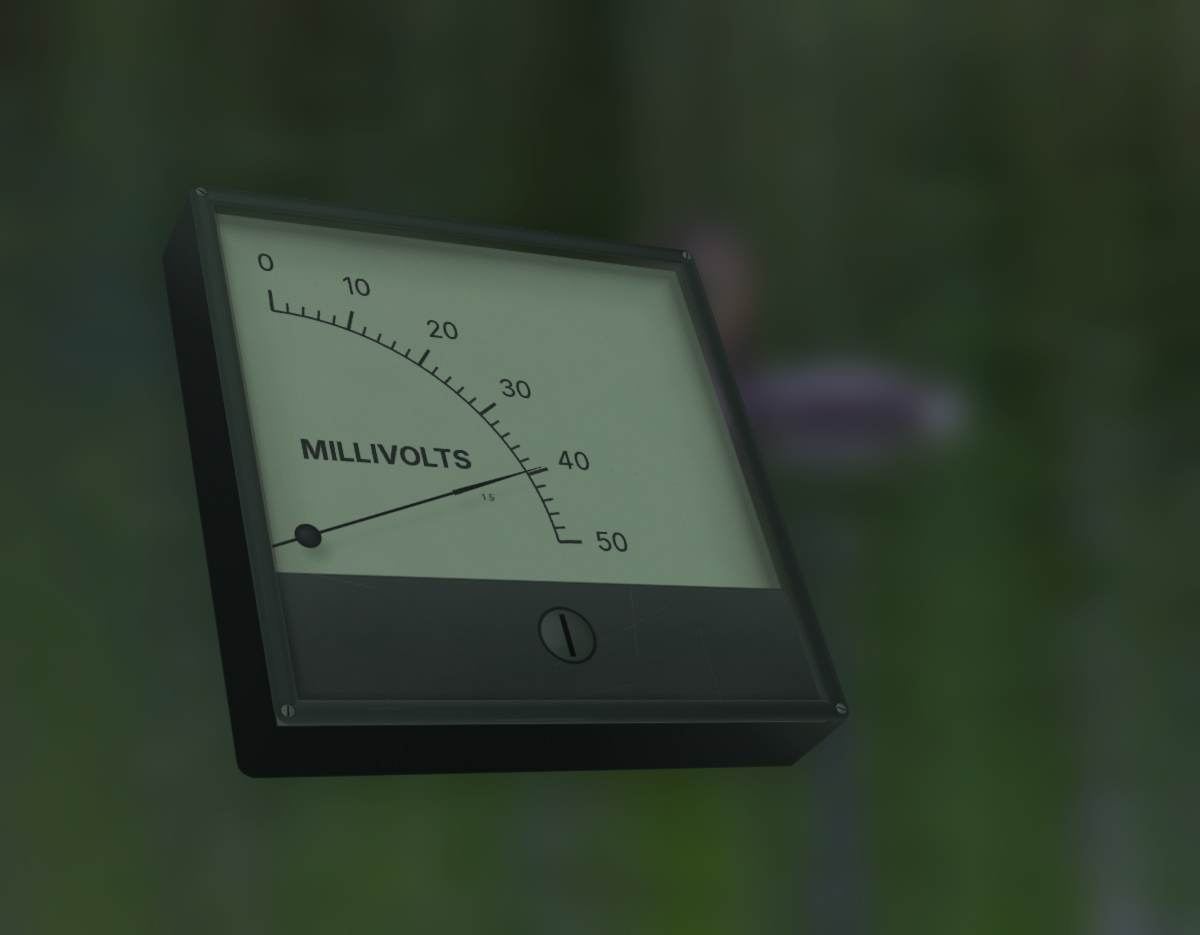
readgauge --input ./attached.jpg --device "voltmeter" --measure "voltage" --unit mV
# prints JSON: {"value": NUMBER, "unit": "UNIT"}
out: {"value": 40, "unit": "mV"}
